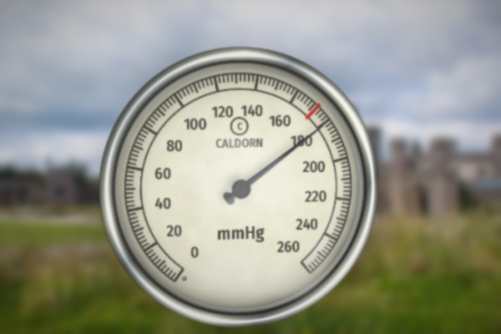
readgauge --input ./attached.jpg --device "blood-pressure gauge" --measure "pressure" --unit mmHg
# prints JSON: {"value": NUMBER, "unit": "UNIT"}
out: {"value": 180, "unit": "mmHg"}
